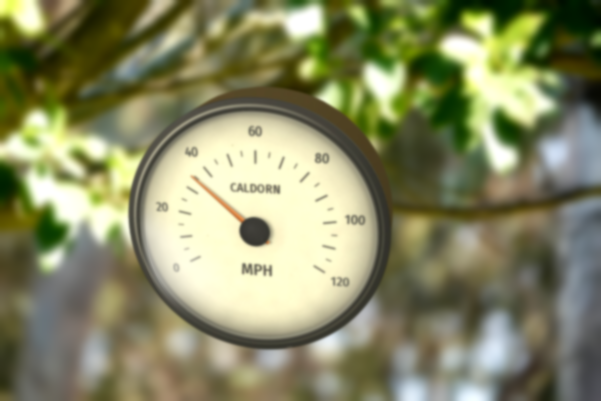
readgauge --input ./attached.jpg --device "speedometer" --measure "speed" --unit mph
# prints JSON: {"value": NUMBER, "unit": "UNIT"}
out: {"value": 35, "unit": "mph"}
